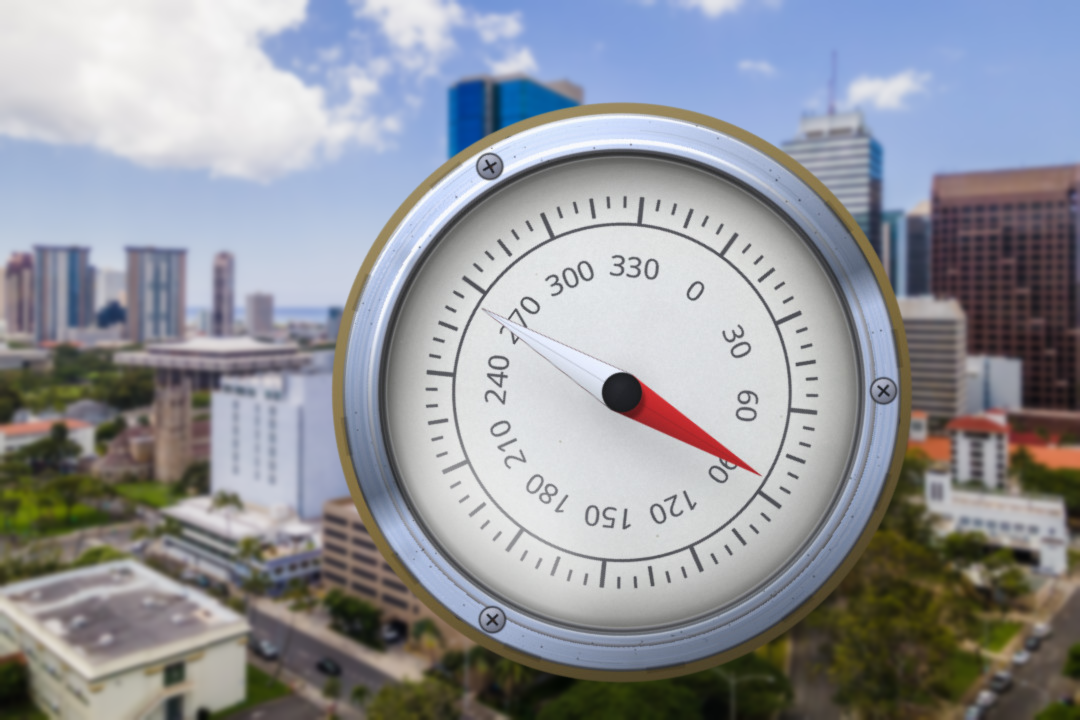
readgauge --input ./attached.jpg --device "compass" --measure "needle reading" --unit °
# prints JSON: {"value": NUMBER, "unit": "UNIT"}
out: {"value": 85, "unit": "°"}
